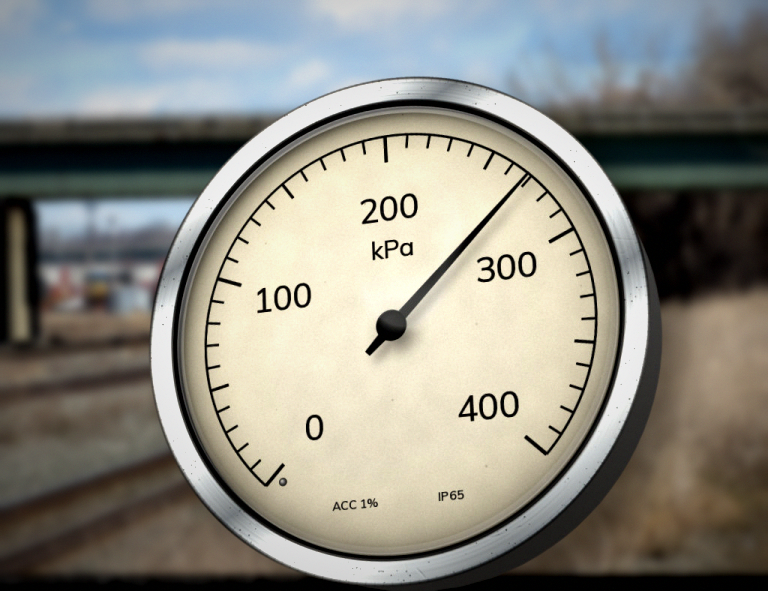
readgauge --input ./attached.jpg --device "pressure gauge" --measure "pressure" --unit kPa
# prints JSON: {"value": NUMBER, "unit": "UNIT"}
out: {"value": 270, "unit": "kPa"}
